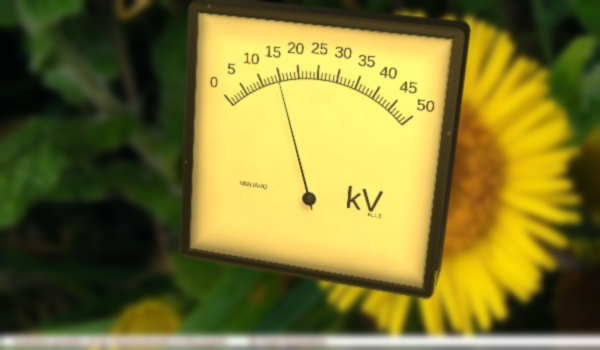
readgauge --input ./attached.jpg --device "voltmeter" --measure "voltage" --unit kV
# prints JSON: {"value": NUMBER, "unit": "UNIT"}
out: {"value": 15, "unit": "kV"}
